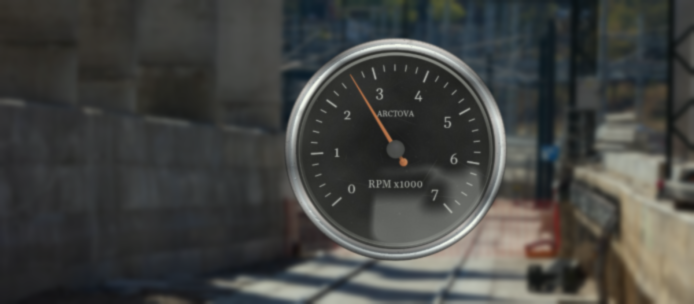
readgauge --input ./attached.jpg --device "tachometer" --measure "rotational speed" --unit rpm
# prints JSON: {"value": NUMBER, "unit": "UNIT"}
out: {"value": 2600, "unit": "rpm"}
